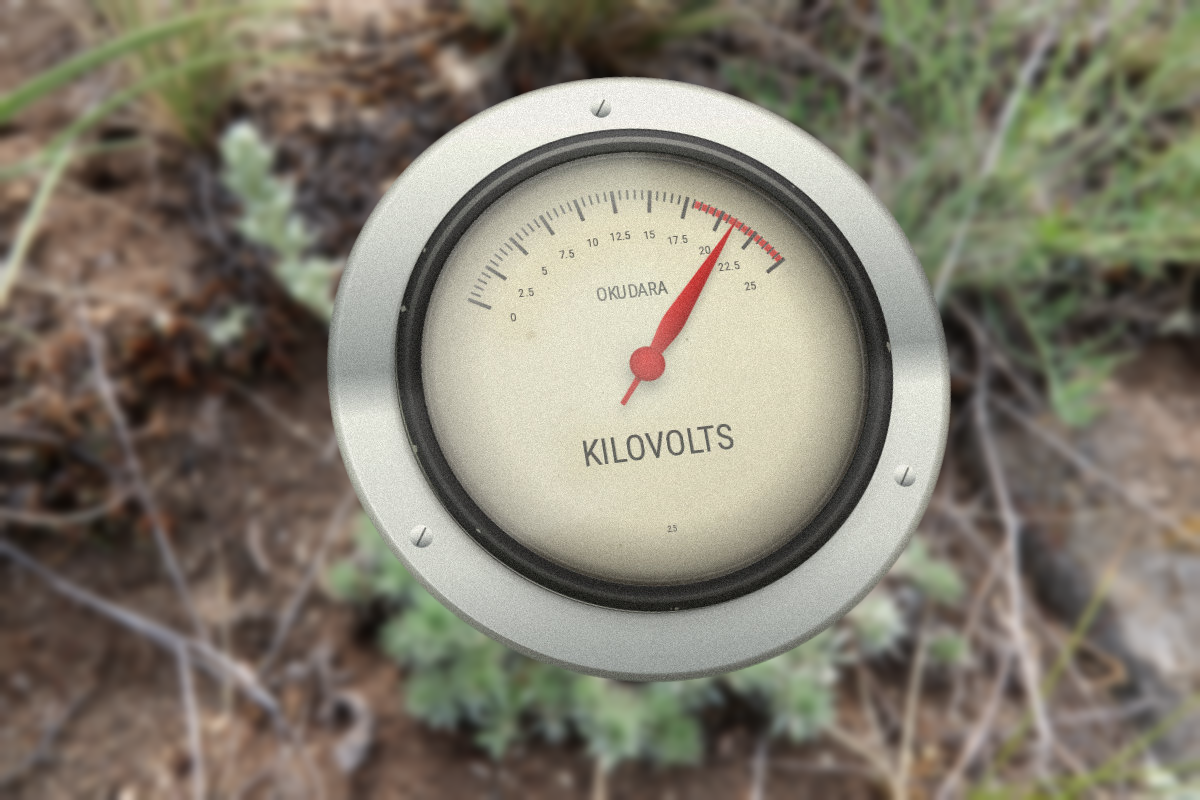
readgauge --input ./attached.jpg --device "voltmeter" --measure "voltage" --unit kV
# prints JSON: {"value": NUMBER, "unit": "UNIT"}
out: {"value": 21, "unit": "kV"}
